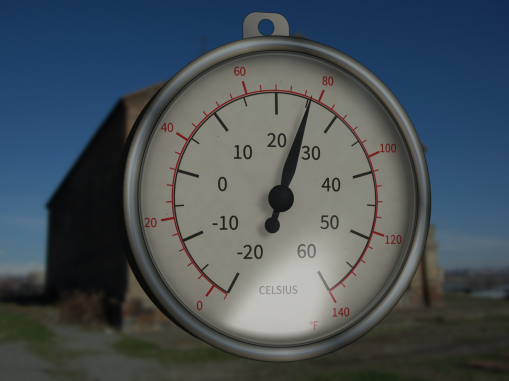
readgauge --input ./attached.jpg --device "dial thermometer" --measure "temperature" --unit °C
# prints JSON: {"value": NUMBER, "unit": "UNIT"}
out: {"value": 25, "unit": "°C"}
